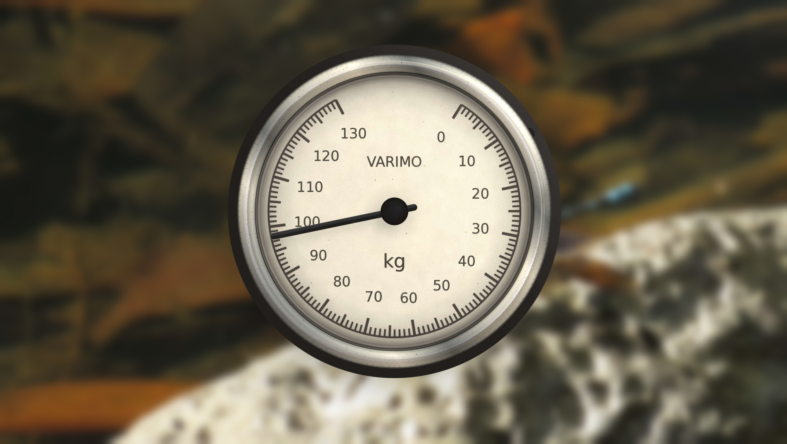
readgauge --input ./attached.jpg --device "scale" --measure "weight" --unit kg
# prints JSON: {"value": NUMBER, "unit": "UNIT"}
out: {"value": 98, "unit": "kg"}
